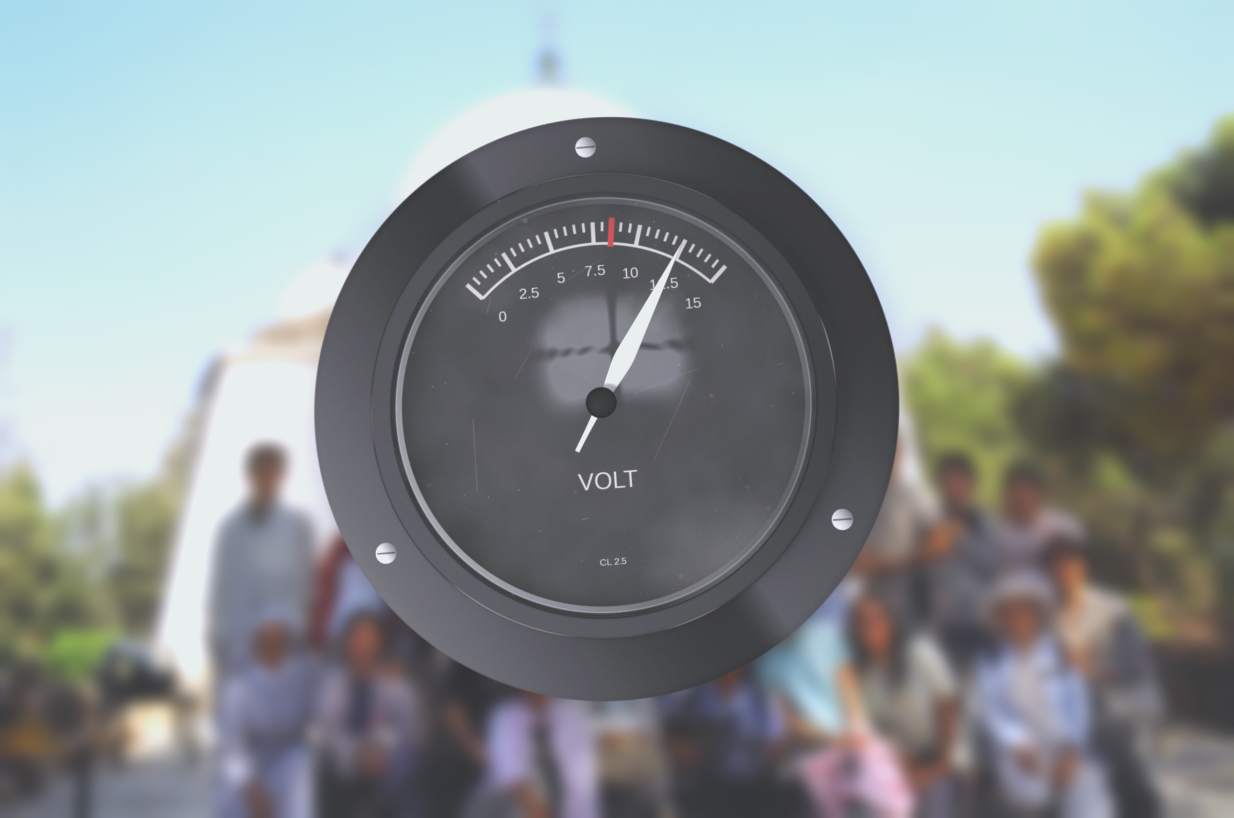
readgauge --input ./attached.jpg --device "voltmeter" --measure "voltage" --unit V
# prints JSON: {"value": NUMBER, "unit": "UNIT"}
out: {"value": 12.5, "unit": "V"}
